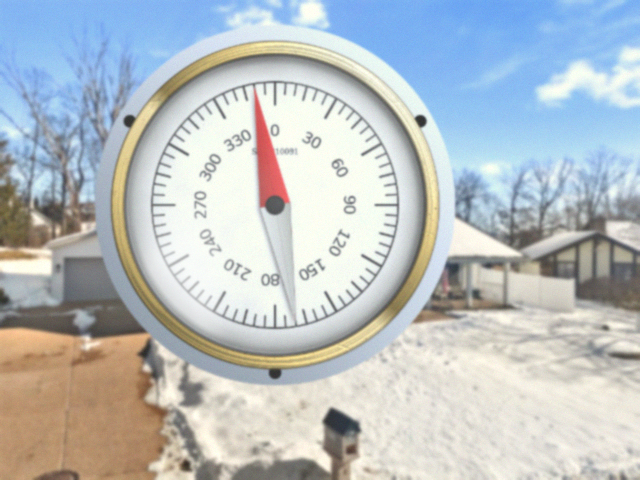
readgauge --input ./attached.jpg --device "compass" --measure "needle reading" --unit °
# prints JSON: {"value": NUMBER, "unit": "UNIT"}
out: {"value": 350, "unit": "°"}
